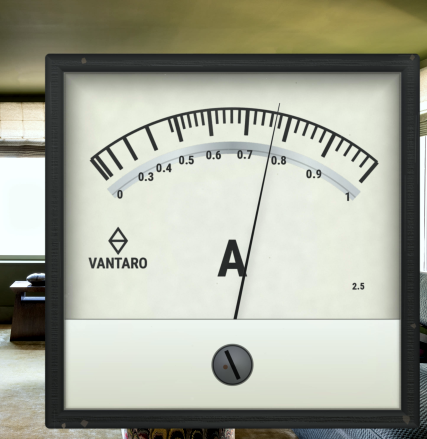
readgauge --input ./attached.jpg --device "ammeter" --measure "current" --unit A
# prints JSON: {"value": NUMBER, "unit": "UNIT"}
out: {"value": 0.77, "unit": "A"}
